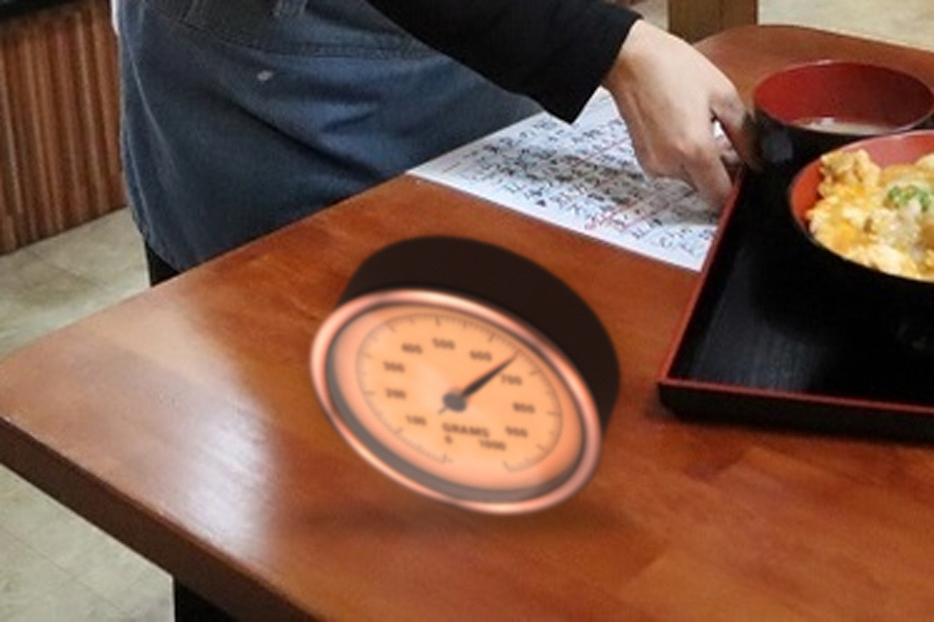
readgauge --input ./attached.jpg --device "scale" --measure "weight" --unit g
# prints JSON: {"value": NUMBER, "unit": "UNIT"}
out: {"value": 650, "unit": "g"}
